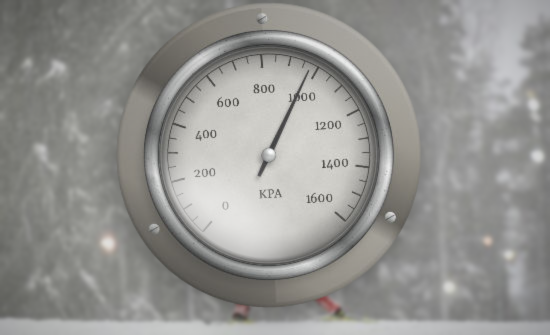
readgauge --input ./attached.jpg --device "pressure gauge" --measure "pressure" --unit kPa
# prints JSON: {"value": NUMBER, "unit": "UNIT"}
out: {"value": 975, "unit": "kPa"}
